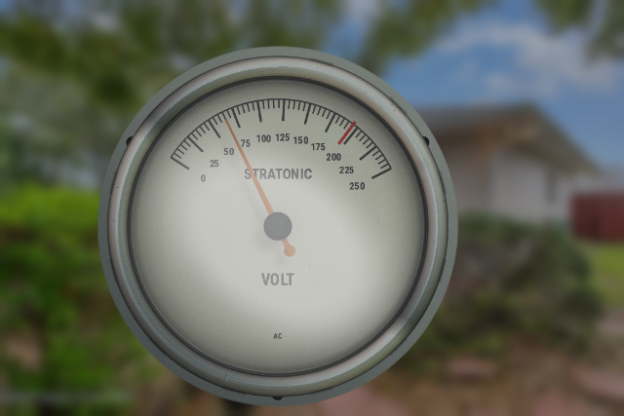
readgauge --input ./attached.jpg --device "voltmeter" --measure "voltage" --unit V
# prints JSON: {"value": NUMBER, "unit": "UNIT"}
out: {"value": 65, "unit": "V"}
